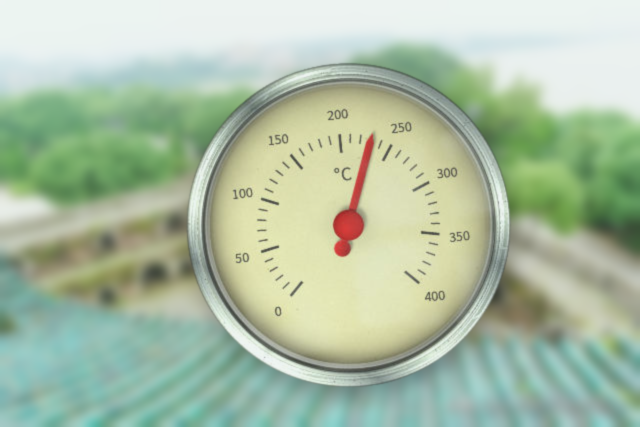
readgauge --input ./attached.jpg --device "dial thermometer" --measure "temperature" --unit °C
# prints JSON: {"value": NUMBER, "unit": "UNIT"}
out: {"value": 230, "unit": "°C"}
